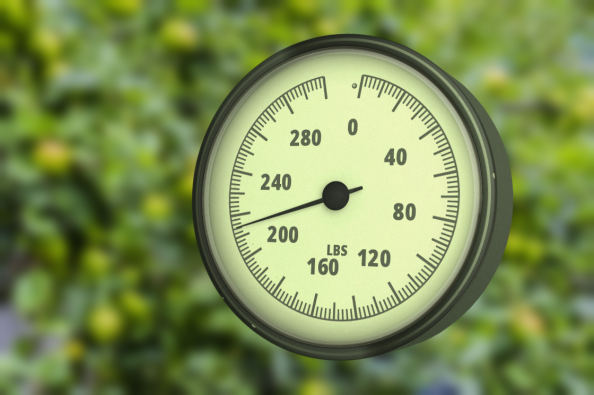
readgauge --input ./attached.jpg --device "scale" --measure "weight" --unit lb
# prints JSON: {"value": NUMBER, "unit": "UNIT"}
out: {"value": 214, "unit": "lb"}
